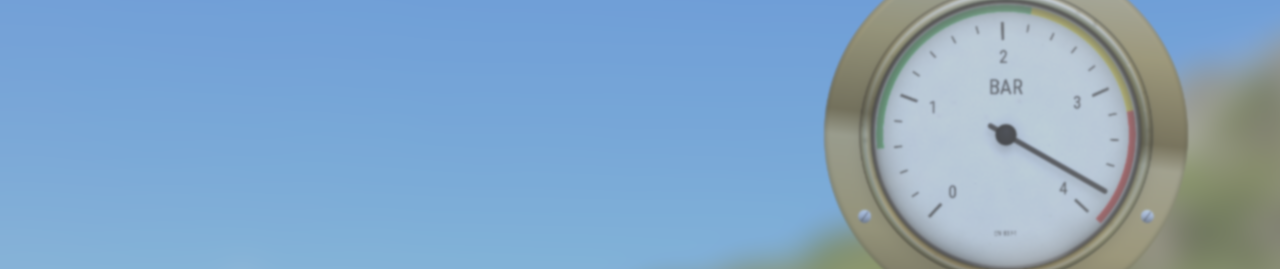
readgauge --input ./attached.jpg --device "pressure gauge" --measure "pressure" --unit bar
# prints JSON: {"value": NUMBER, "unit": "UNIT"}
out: {"value": 3.8, "unit": "bar"}
